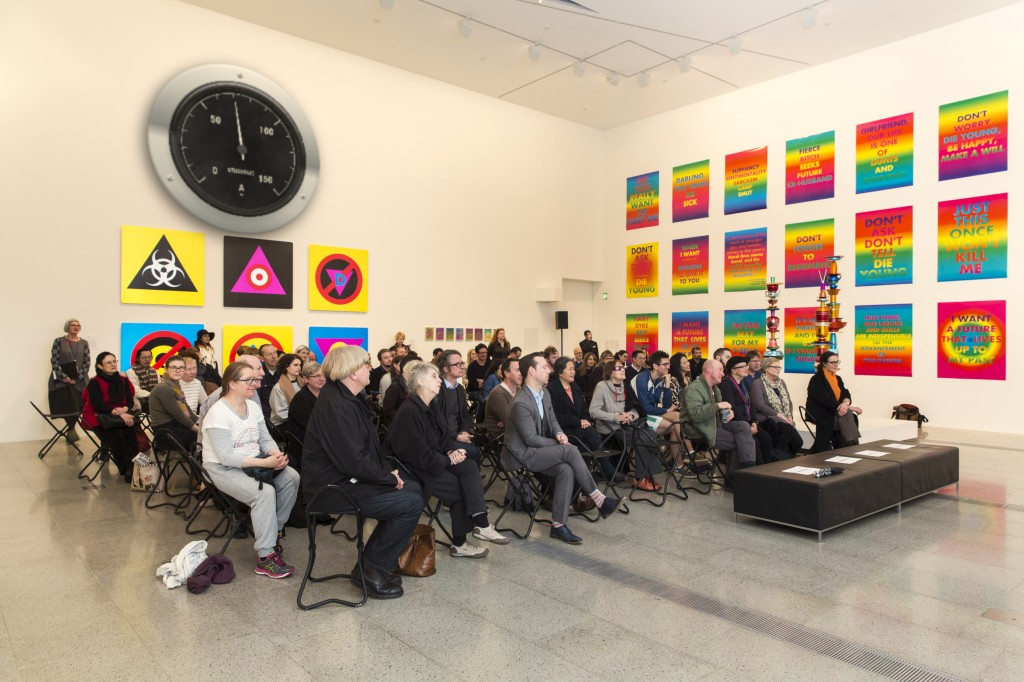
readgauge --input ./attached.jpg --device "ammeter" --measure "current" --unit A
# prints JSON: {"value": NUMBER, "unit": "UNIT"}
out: {"value": 70, "unit": "A"}
